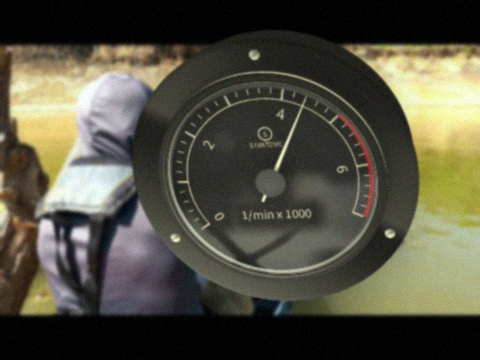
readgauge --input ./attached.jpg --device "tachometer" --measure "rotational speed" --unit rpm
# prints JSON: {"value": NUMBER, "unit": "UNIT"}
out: {"value": 4400, "unit": "rpm"}
